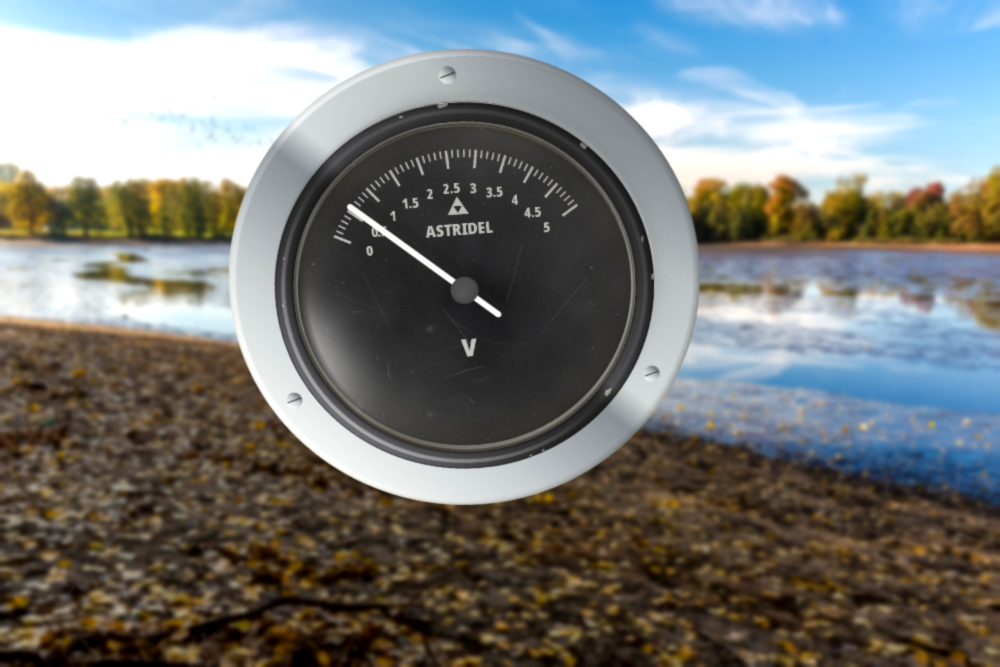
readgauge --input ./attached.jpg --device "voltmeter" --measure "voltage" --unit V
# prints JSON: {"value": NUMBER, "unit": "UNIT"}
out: {"value": 0.6, "unit": "V"}
